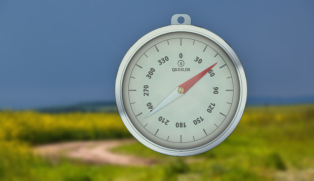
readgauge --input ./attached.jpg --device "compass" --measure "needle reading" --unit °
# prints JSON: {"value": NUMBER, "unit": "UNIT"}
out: {"value": 52.5, "unit": "°"}
